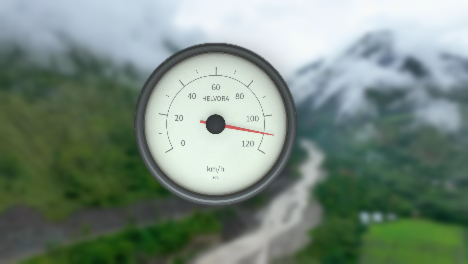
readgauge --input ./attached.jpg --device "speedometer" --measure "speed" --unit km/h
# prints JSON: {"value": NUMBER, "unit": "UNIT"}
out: {"value": 110, "unit": "km/h"}
